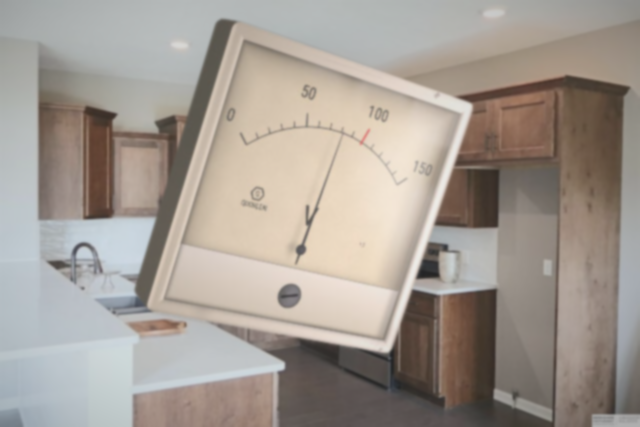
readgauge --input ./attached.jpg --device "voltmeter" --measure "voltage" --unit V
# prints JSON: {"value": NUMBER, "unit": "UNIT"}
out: {"value": 80, "unit": "V"}
